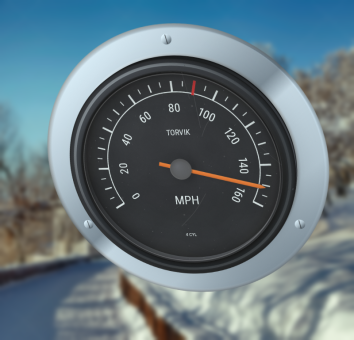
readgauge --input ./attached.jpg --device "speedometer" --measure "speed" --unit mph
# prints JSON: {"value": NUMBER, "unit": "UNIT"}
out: {"value": 150, "unit": "mph"}
